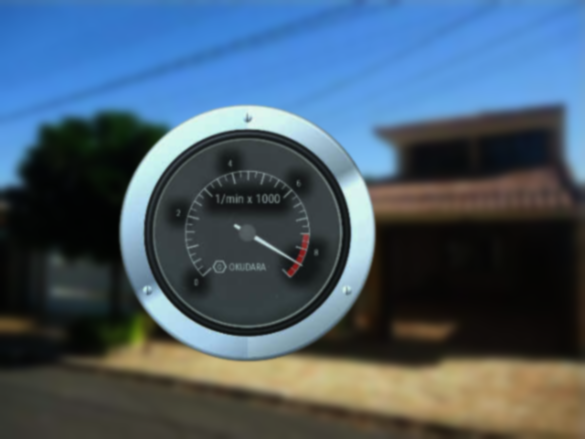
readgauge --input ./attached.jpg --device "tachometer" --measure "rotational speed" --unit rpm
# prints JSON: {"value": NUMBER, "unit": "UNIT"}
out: {"value": 8500, "unit": "rpm"}
